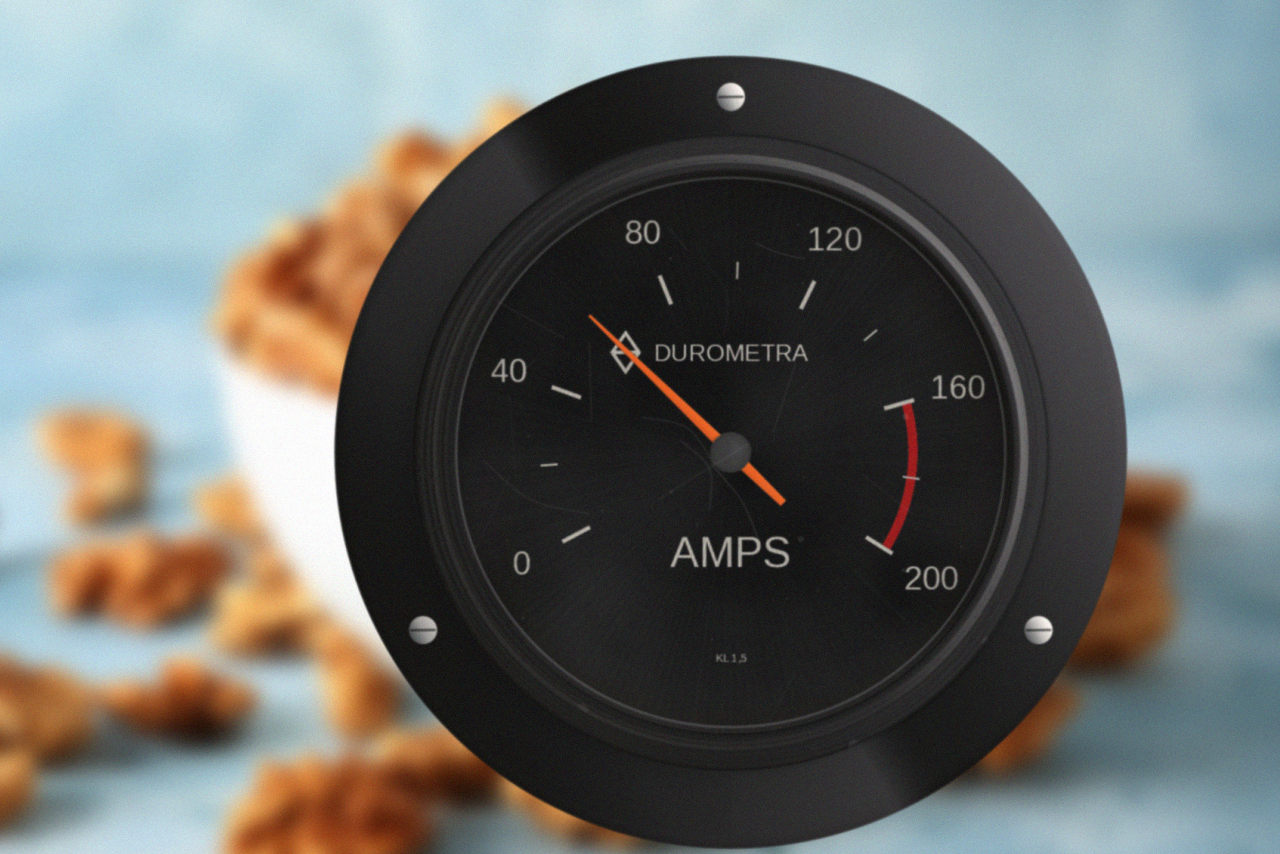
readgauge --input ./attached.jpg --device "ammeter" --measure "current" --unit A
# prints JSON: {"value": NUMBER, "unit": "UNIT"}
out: {"value": 60, "unit": "A"}
